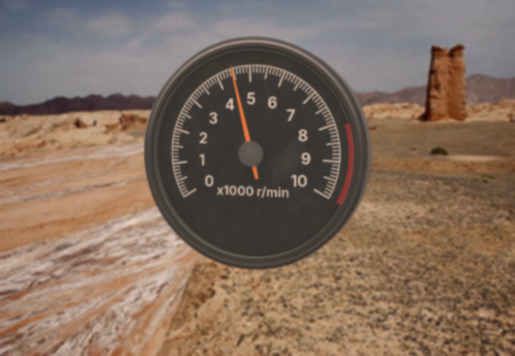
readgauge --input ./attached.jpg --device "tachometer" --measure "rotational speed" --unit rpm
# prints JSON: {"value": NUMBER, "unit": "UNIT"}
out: {"value": 4500, "unit": "rpm"}
